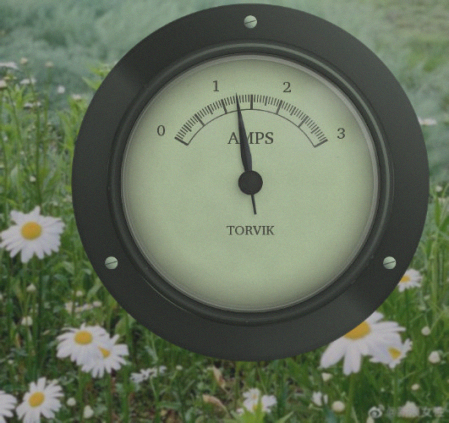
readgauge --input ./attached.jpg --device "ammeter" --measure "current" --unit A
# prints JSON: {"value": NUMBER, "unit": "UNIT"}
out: {"value": 1.25, "unit": "A"}
